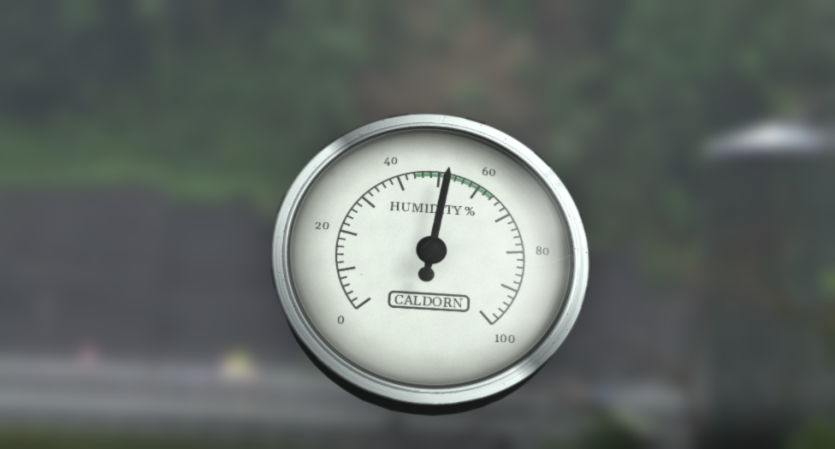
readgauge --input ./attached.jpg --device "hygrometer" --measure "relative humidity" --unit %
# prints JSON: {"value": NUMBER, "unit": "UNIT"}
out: {"value": 52, "unit": "%"}
